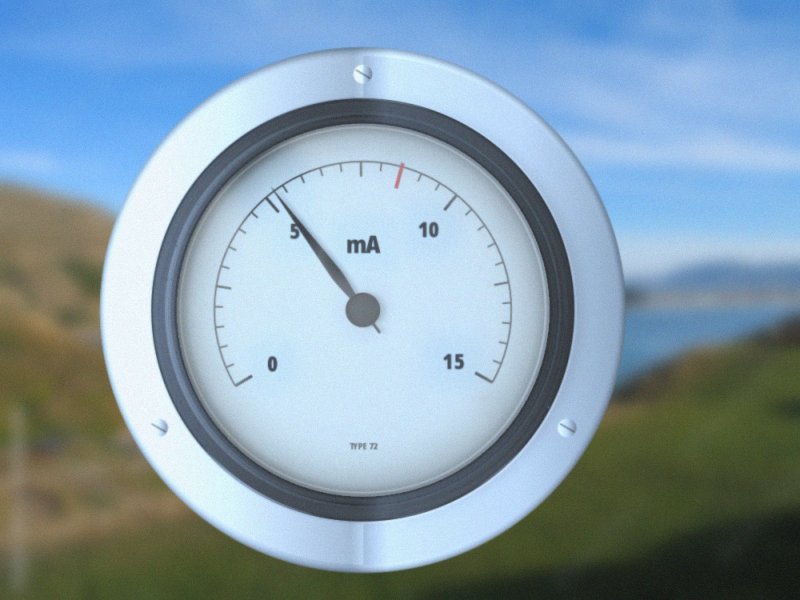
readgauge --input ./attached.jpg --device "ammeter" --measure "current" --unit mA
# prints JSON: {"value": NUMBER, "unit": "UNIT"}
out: {"value": 5.25, "unit": "mA"}
